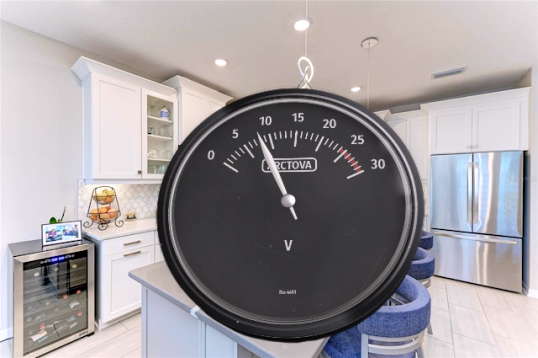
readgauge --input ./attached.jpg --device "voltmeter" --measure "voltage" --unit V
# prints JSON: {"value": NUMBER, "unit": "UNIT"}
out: {"value": 8, "unit": "V"}
